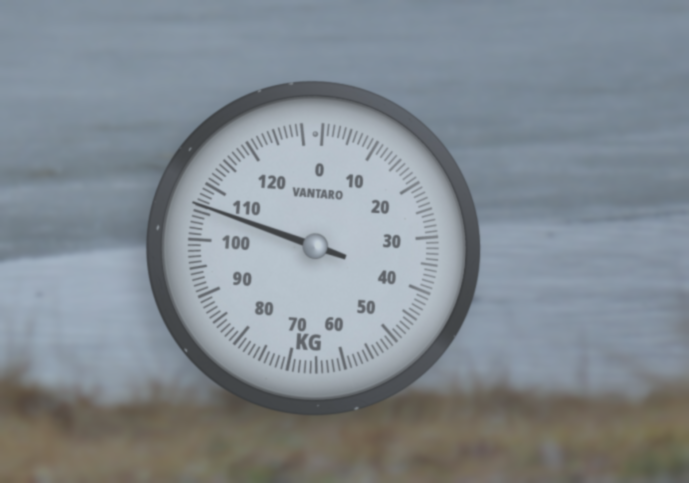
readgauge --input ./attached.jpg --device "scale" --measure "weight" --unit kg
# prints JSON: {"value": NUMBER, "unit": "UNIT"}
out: {"value": 106, "unit": "kg"}
